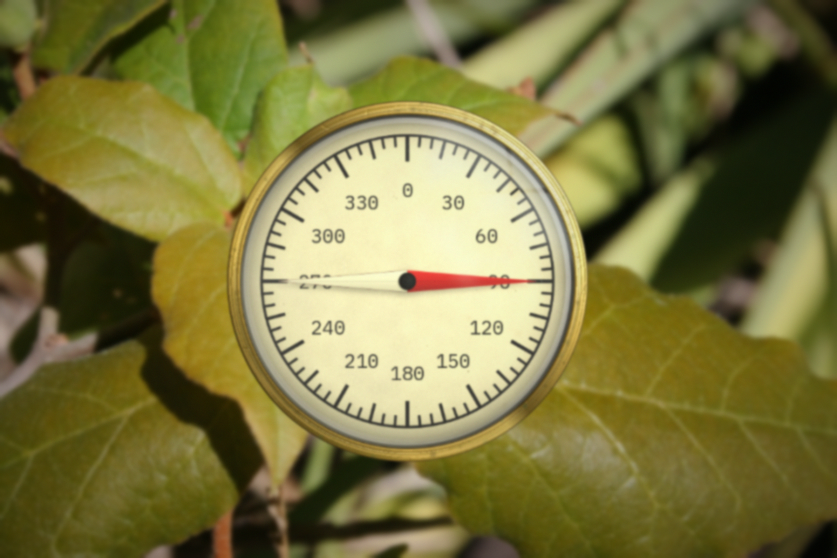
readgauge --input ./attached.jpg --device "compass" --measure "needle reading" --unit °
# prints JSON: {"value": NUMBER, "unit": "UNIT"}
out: {"value": 90, "unit": "°"}
